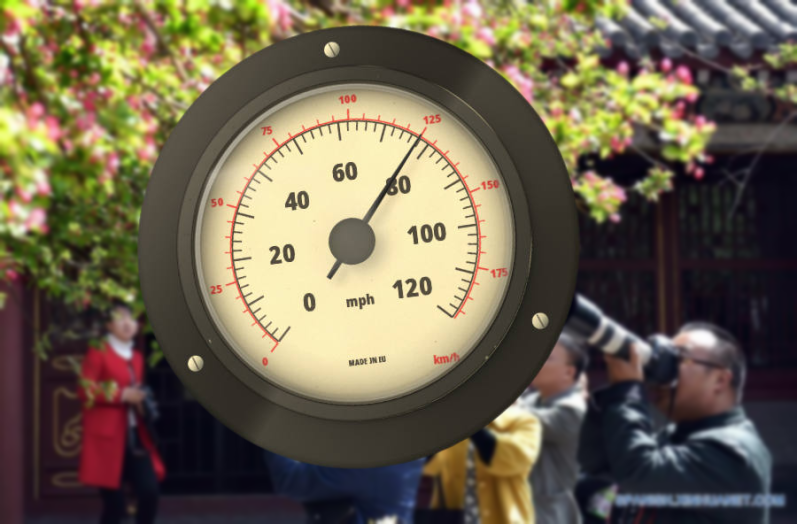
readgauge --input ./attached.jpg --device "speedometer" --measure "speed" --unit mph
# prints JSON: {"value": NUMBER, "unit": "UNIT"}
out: {"value": 78, "unit": "mph"}
